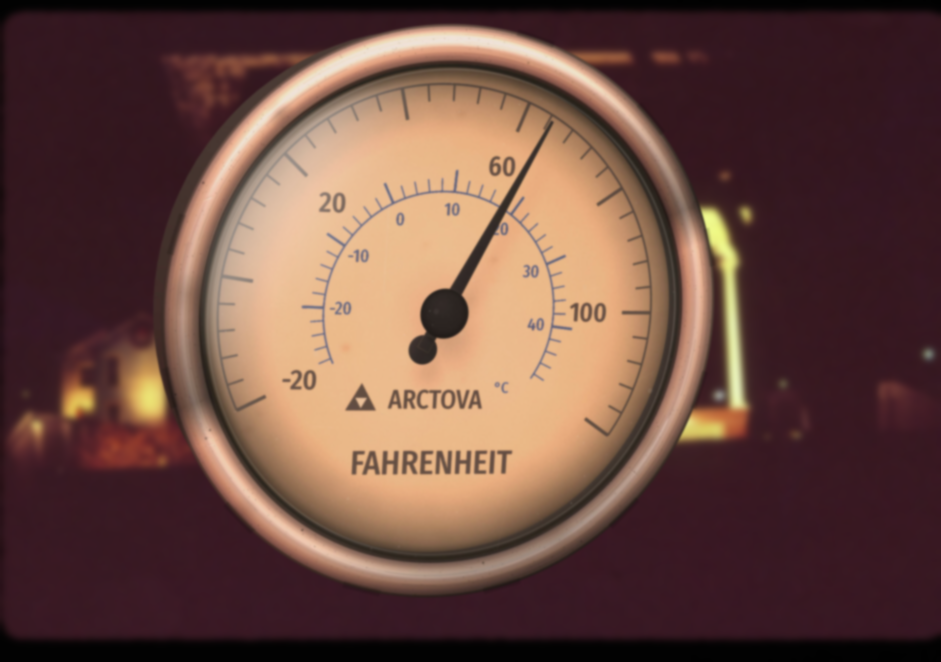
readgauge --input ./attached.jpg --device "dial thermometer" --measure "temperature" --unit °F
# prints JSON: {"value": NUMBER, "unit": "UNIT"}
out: {"value": 64, "unit": "°F"}
